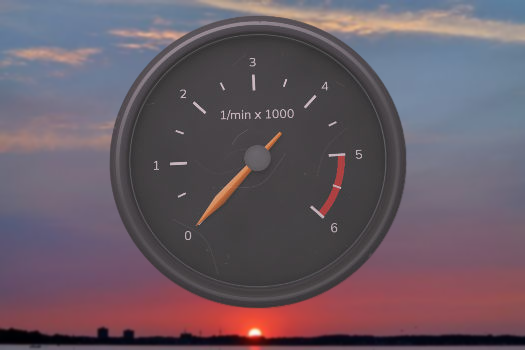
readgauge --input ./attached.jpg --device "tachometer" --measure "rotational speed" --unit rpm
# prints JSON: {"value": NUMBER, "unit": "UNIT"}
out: {"value": 0, "unit": "rpm"}
